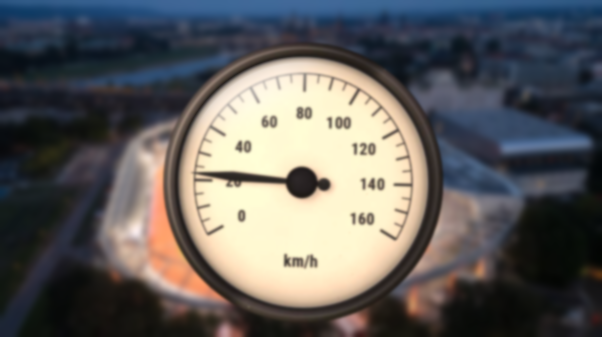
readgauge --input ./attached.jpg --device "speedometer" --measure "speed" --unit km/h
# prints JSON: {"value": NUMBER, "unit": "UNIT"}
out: {"value": 22.5, "unit": "km/h"}
